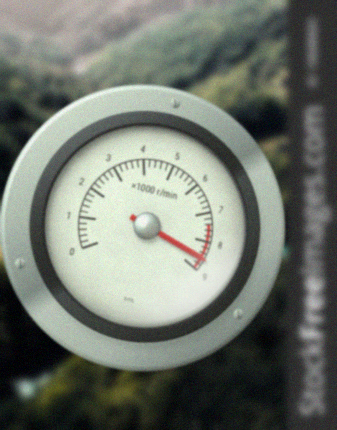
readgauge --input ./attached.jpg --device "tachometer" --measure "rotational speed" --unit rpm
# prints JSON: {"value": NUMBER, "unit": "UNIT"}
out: {"value": 8600, "unit": "rpm"}
